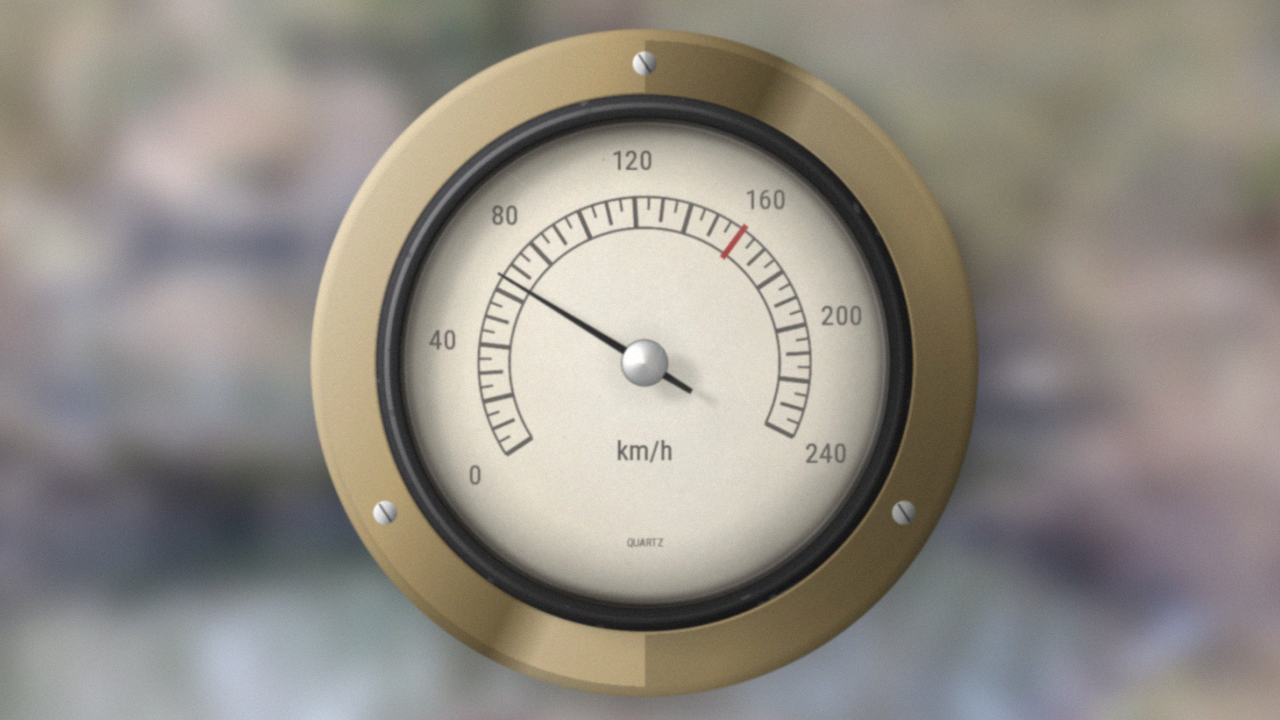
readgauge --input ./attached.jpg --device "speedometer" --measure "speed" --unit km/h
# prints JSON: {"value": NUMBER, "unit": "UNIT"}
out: {"value": 65, "unit": "km/h"}
